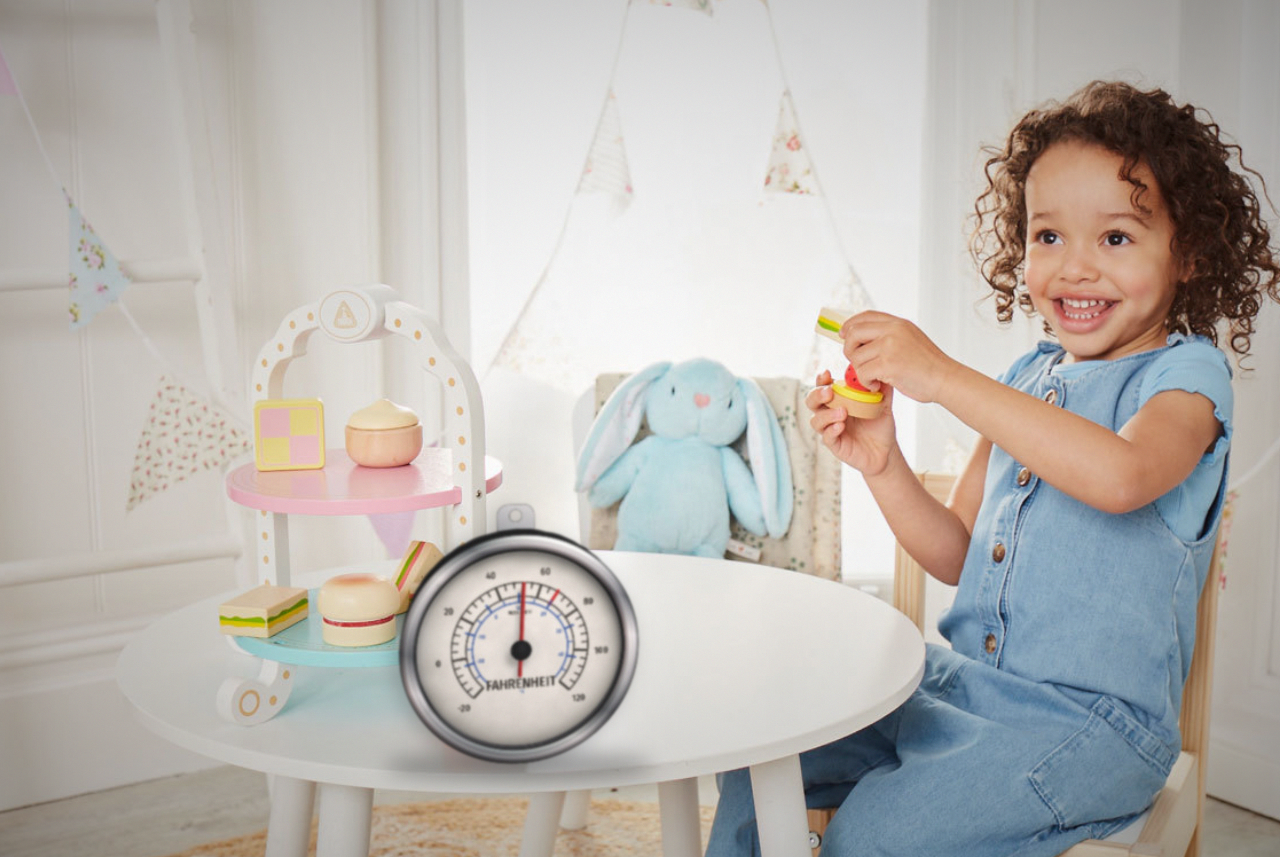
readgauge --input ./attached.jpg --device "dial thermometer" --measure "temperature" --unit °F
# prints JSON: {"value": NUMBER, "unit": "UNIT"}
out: {"value": 52, "unit": "°F"}
